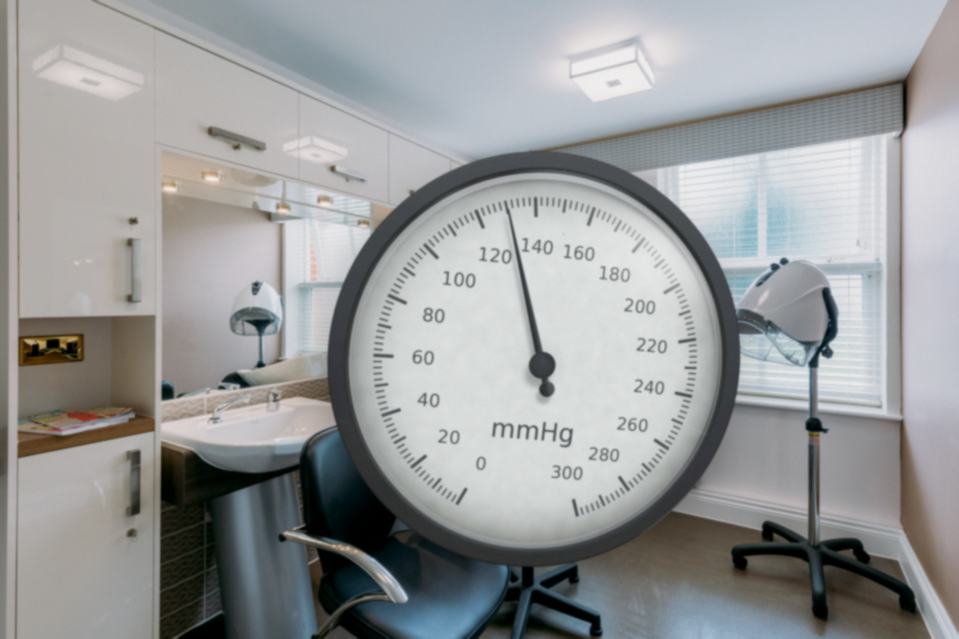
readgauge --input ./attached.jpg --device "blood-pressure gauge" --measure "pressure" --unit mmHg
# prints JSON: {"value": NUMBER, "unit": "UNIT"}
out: {"value": 130, "unit": "mmHg"}
